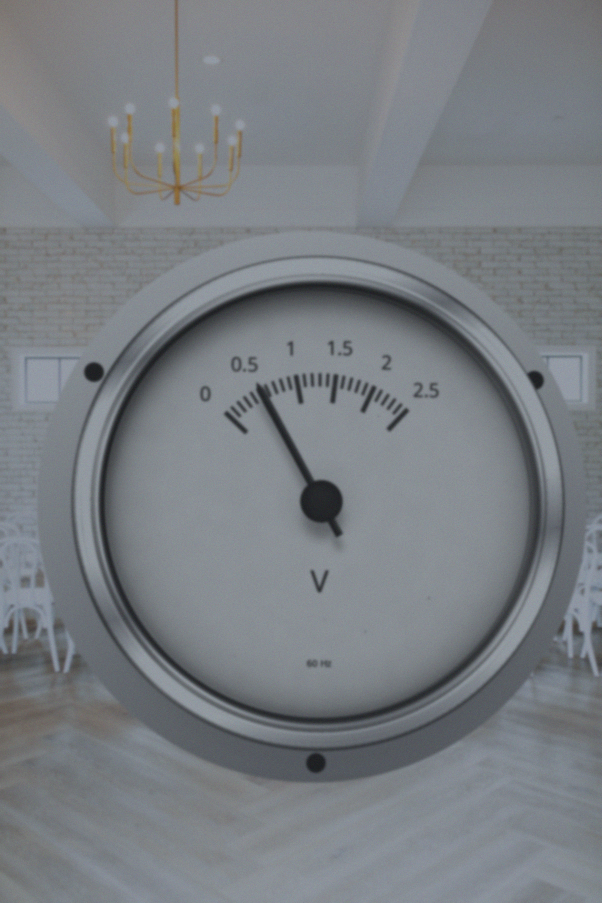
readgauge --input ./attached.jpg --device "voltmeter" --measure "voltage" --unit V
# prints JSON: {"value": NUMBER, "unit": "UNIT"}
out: {"value": 0.5, "unit": "V"}
